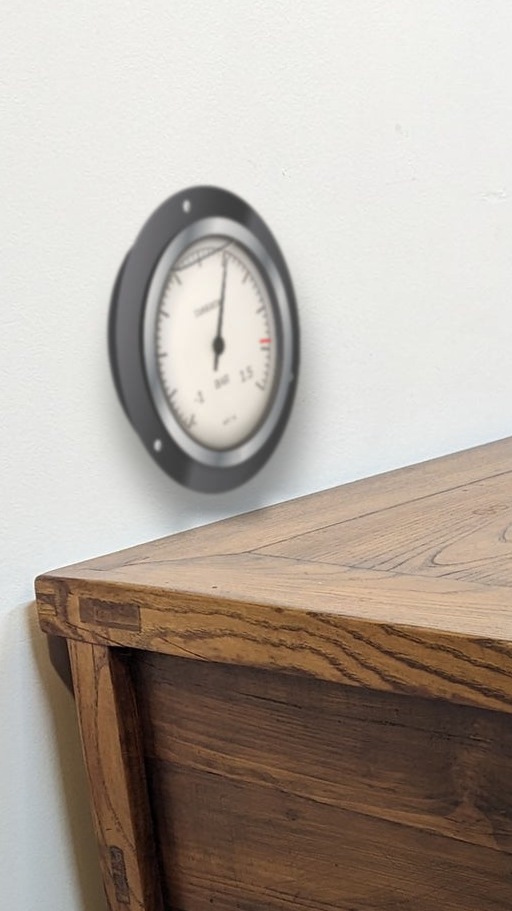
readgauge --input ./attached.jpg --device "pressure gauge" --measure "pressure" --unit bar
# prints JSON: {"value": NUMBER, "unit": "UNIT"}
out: {"value": 0.5, "unit": "bar"}
